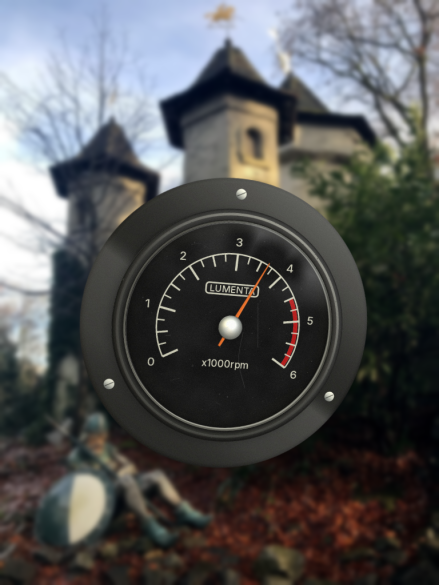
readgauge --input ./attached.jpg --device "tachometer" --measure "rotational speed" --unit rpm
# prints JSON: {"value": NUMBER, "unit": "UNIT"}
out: {"value": 3625, "unit": "rpm"}
